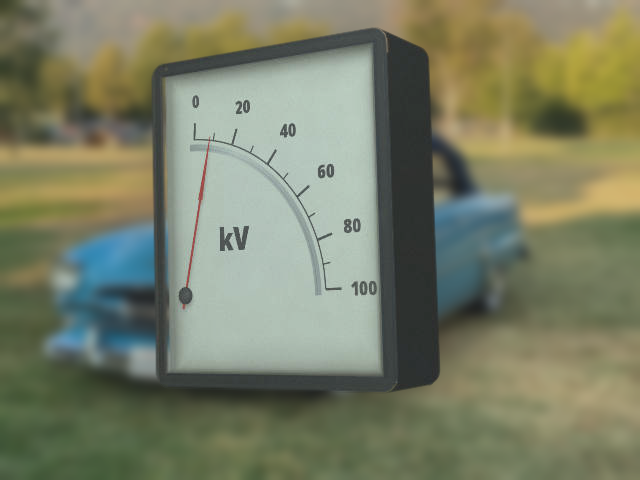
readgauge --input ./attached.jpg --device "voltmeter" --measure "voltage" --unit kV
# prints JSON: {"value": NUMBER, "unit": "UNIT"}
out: {"value": 10, "unit": "kV"}
